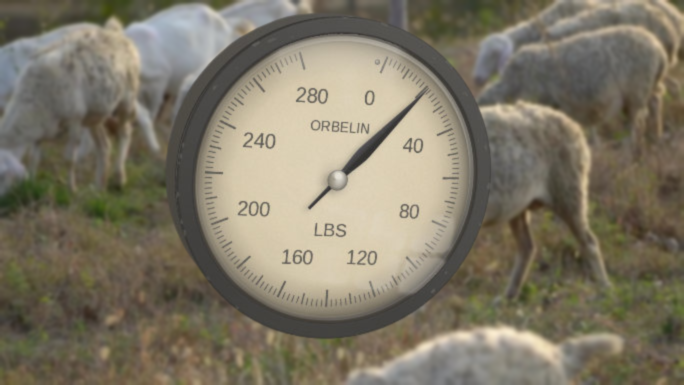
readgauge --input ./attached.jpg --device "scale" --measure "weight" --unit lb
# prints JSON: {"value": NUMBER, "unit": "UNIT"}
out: {"value": 20, "unit": "lb"}
